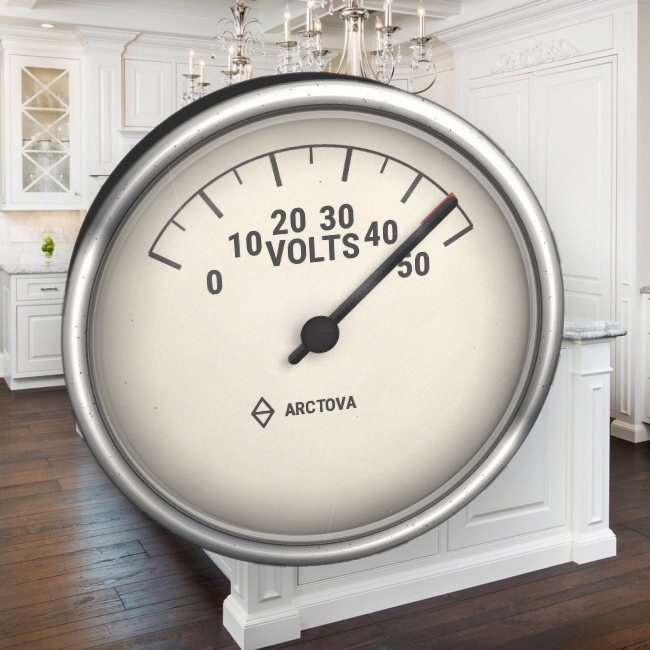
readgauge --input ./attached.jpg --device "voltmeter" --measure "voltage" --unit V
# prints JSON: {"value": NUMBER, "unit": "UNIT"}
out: {"value": 45, "unit": "V"}
